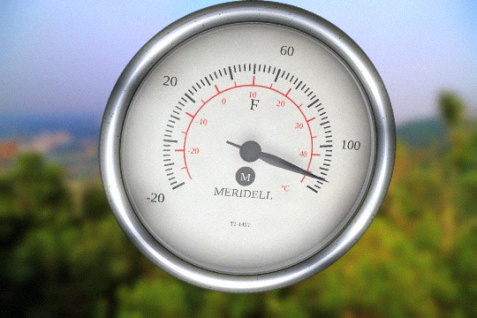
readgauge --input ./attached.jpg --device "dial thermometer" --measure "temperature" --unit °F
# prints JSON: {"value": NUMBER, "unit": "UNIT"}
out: {"value": 114, "unit": "°F"}
